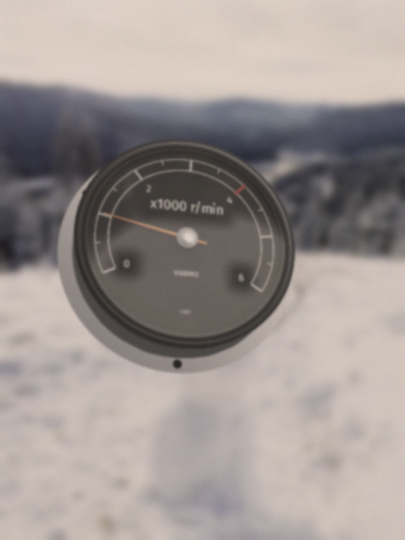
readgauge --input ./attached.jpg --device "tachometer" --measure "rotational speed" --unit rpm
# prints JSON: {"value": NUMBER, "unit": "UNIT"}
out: {"value": 1000, "unit": "rpm"}
